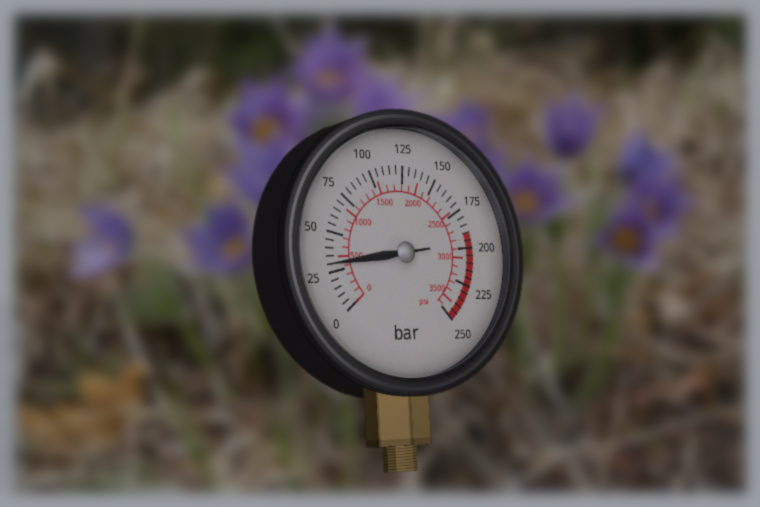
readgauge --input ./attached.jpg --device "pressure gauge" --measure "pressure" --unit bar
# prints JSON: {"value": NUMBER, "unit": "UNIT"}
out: {"value": 30, "unit": "bar"}
